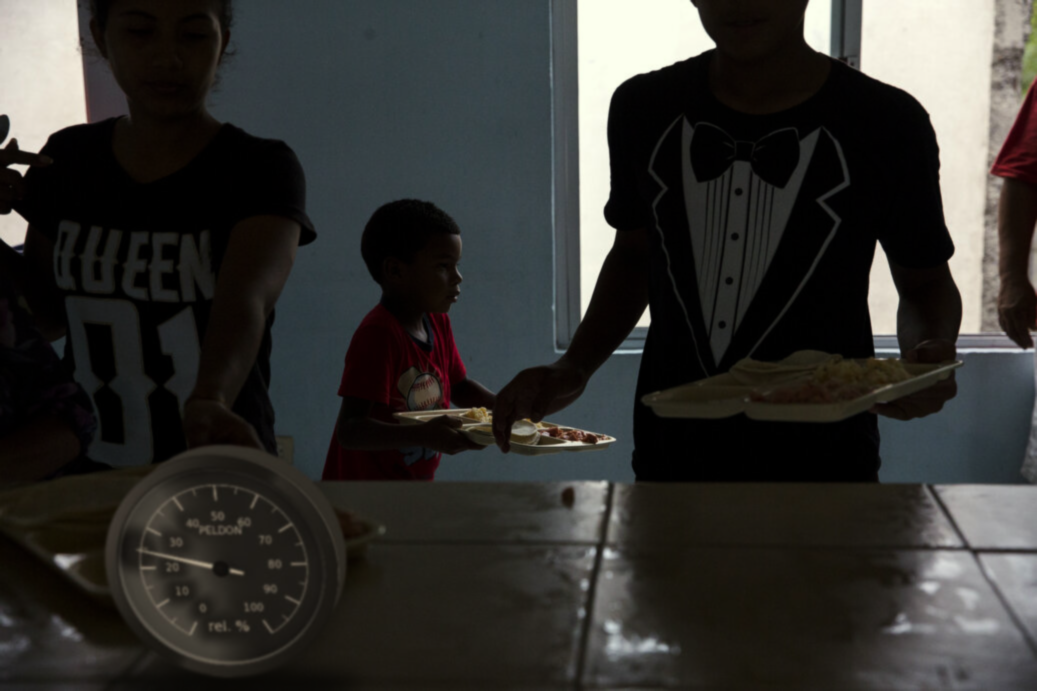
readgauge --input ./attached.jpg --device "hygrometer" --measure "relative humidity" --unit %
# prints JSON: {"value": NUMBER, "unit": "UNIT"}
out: {"value": 25, "unit": "%"}
